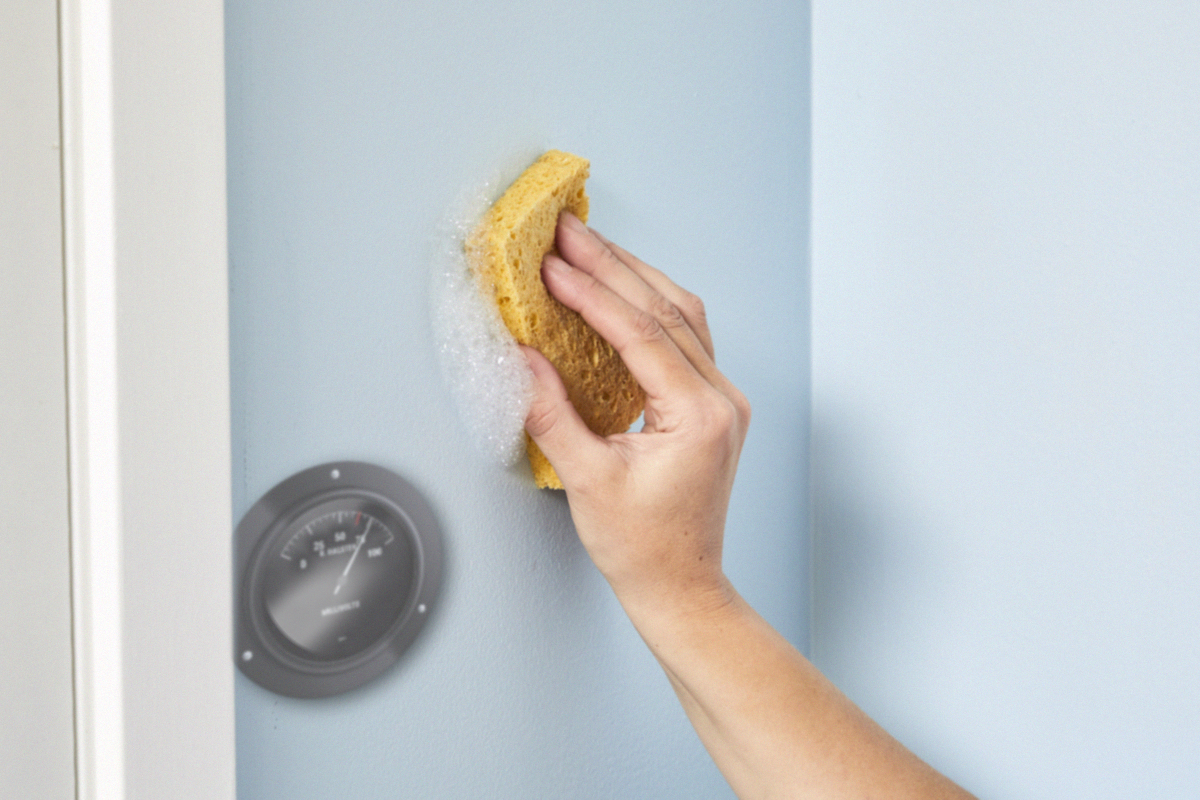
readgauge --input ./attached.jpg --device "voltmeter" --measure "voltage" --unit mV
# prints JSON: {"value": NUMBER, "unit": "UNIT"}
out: {"value": 75, "unit": "mV"}
